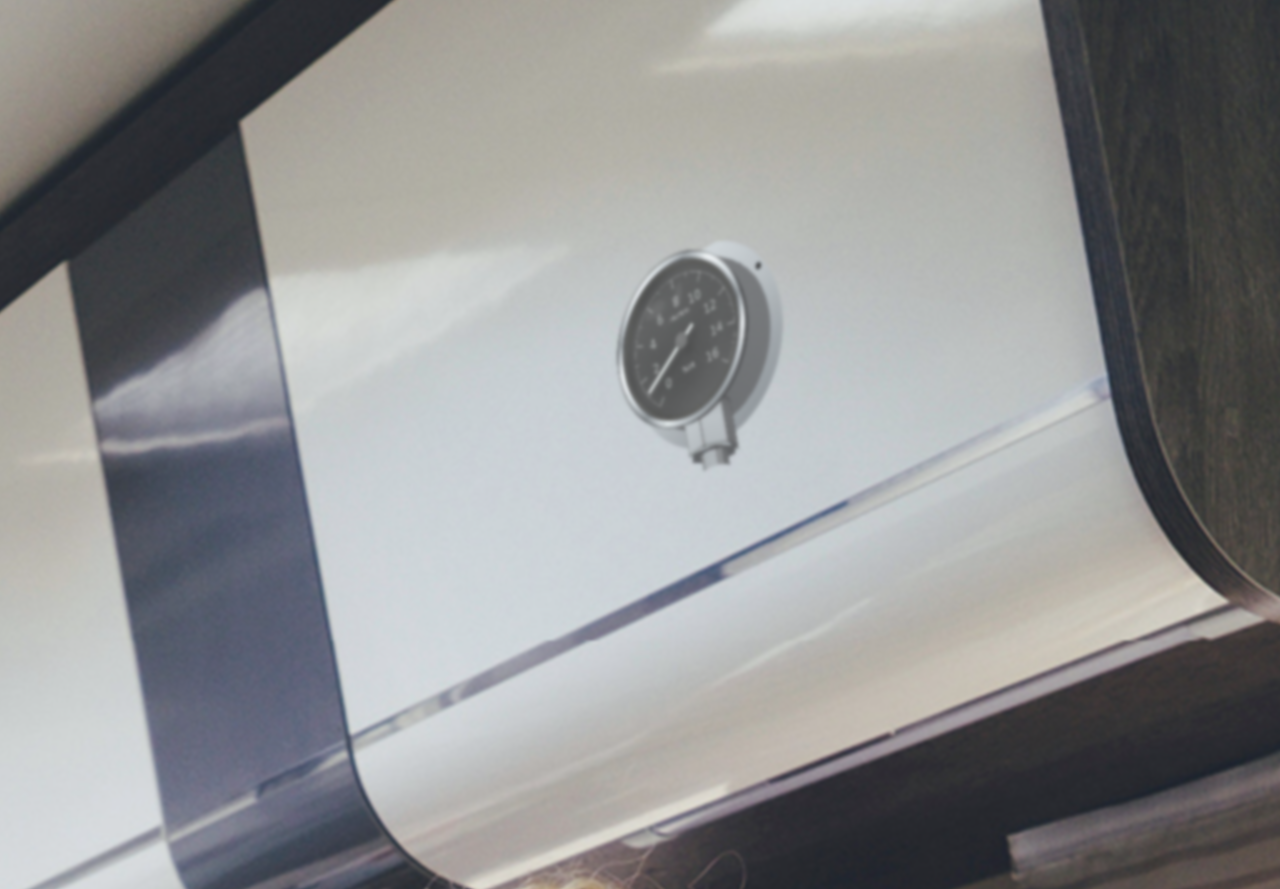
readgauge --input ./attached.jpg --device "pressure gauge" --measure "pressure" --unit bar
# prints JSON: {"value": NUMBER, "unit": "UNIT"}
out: {"value": 1, "unit": "bar"}
